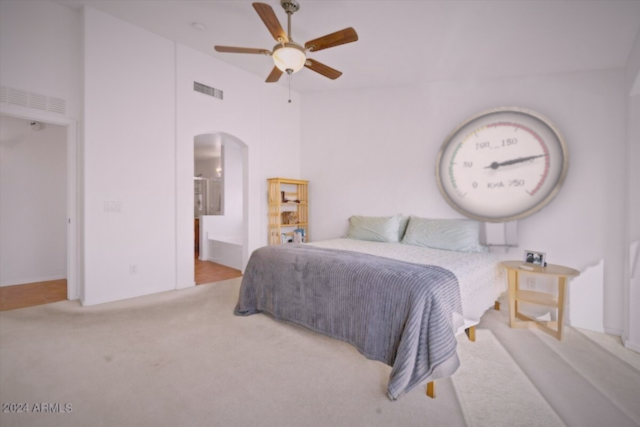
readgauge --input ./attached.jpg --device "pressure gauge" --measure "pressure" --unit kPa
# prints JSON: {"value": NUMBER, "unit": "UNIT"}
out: {"value": 200, "unit": "kPa"}
